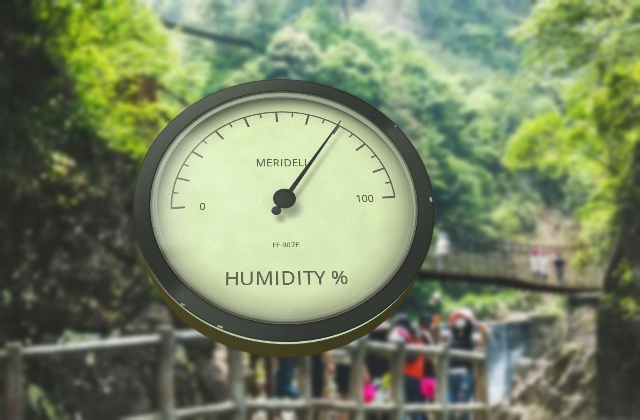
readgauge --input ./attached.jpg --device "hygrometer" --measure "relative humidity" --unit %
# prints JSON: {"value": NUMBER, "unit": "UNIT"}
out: {"value": 70, "unit": "%"}
